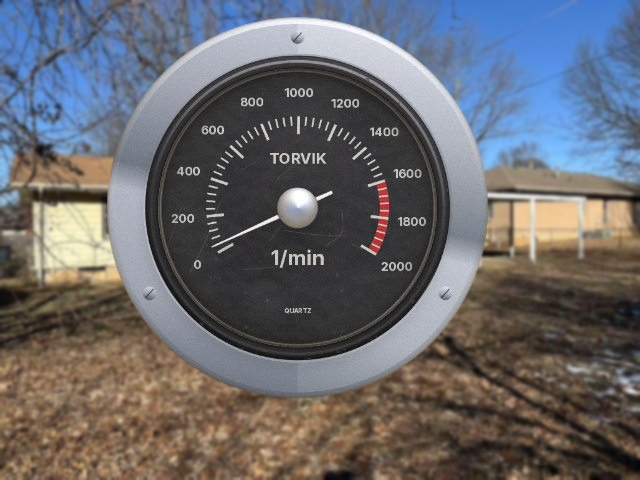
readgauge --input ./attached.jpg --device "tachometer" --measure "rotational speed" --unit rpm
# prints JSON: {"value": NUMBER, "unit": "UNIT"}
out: {"value": 40, "unit": "rpm"}
